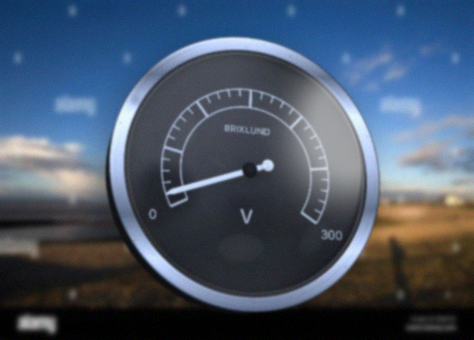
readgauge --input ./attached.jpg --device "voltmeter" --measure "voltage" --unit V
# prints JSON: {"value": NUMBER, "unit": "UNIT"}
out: {"value": 10, "unit": "V"}
